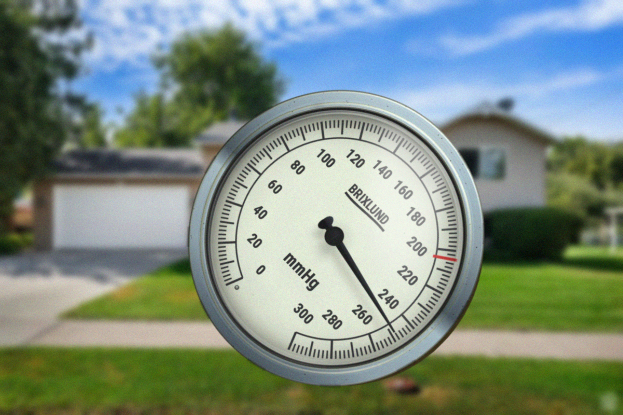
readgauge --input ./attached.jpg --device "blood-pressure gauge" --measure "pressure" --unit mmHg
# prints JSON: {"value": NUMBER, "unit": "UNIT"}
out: {"value": 248, "unit": "mmHg"}
